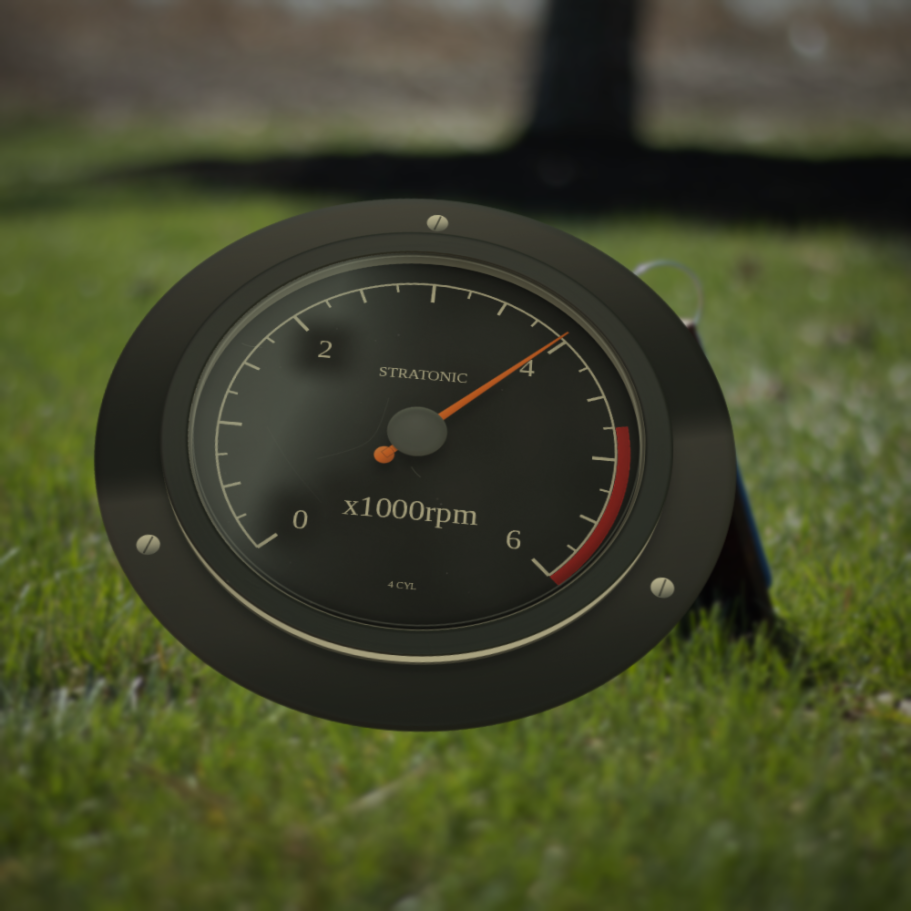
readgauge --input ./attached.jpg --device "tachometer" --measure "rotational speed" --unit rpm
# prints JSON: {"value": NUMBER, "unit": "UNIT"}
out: {"value": 4000, "unit": "rpm"}
